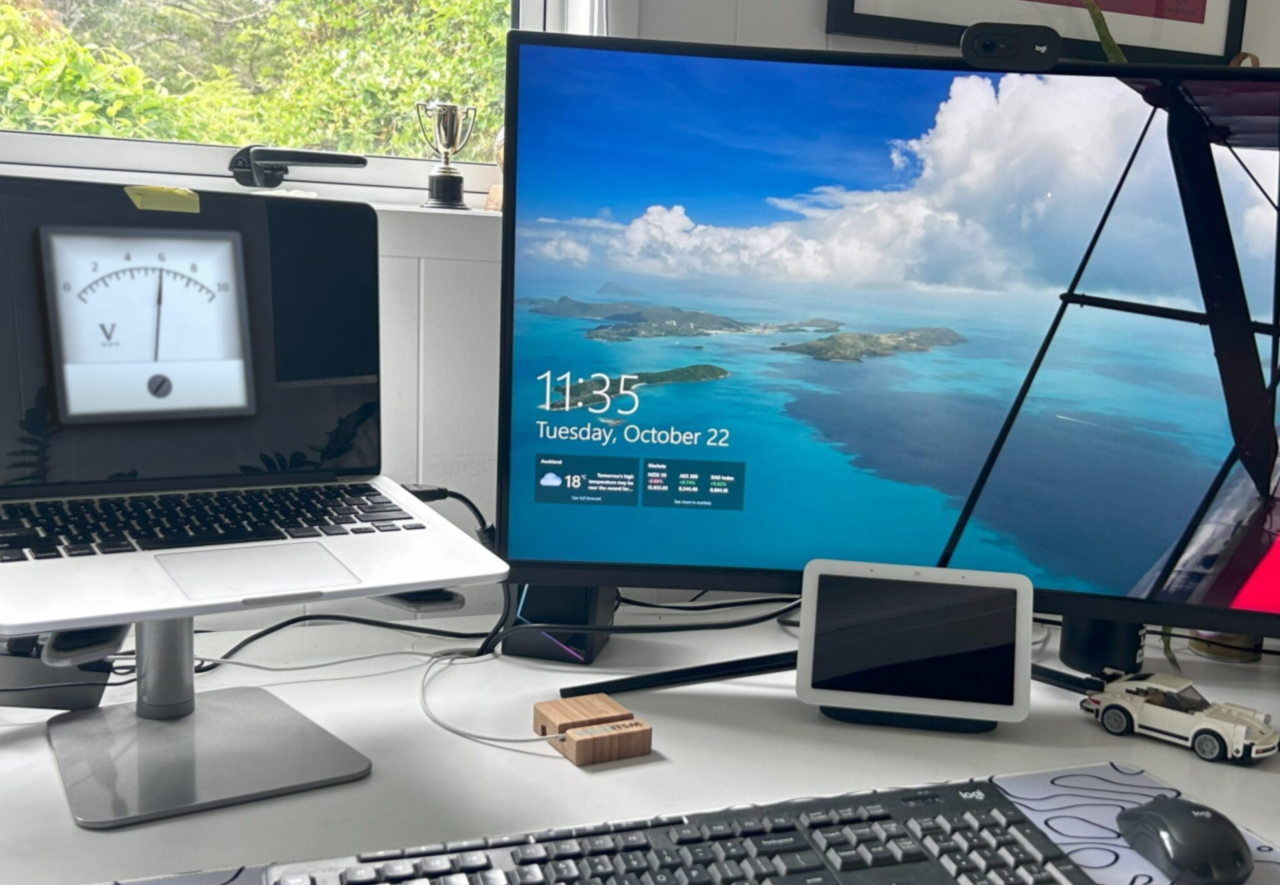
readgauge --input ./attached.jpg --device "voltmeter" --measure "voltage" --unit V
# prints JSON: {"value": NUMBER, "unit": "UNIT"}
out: {"value": 6, "unit": "V"}
